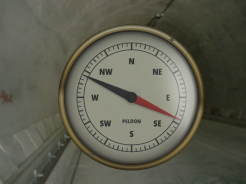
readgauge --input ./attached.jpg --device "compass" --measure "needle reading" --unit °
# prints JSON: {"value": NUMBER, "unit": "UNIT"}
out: {"value": 115, "unit": "°"}
